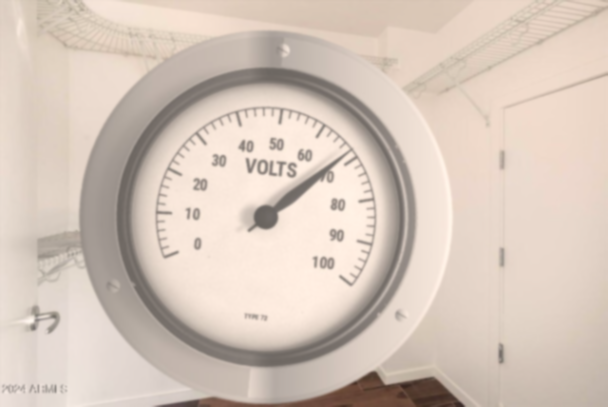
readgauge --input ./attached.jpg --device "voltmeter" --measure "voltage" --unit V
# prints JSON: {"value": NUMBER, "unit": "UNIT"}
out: {"value": 68, "unit": "V"}
